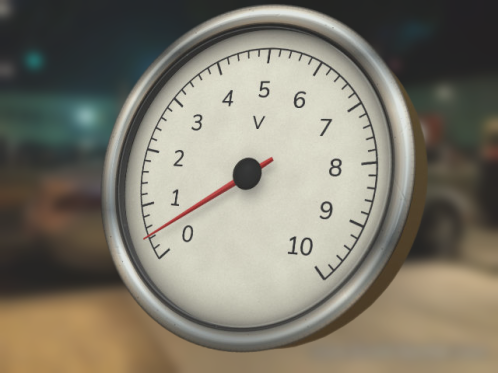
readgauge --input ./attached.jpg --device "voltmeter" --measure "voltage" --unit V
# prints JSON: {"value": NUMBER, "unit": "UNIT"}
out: {"value": 0.4, "unit": "V"}
